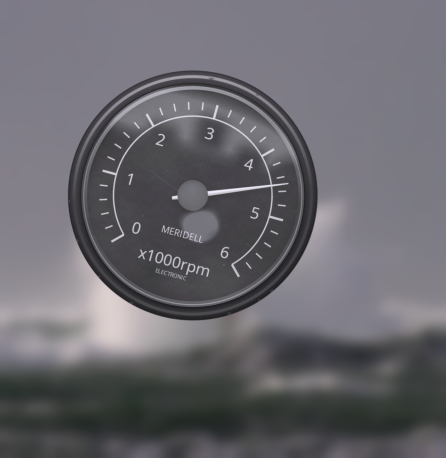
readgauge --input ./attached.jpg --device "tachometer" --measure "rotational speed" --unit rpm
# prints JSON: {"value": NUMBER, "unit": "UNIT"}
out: {"value": 4500, "unit": "rpm"}
